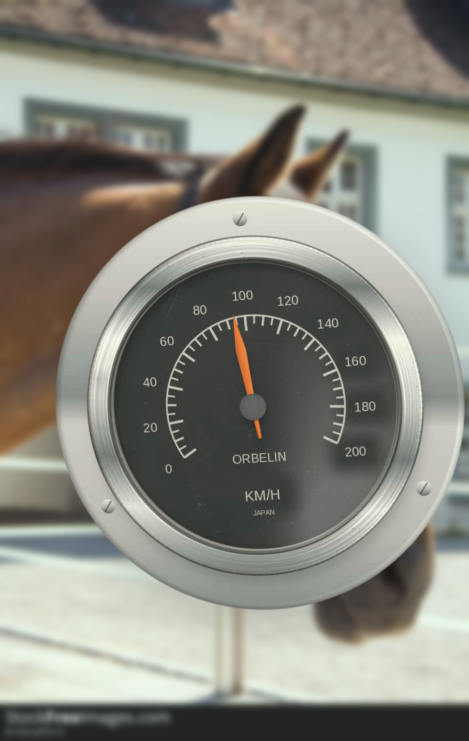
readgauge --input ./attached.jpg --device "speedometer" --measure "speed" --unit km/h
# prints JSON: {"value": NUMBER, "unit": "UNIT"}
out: {"value": 95, "unit": "km/h"}
